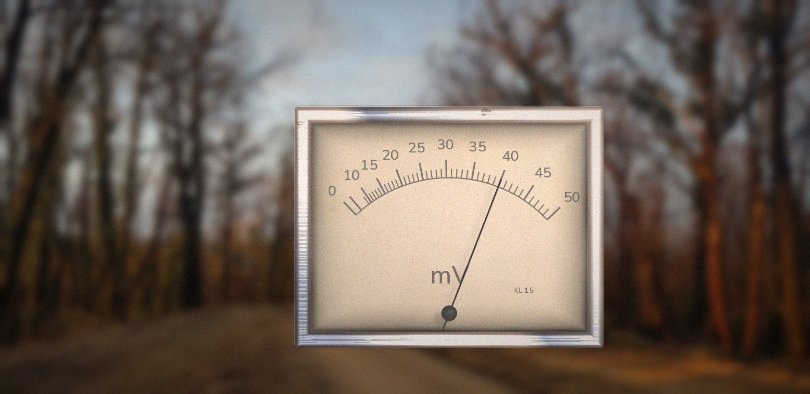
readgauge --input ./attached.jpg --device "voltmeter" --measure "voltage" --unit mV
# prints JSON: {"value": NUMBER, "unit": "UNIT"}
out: {"value": 40, "unit": "mV"}
